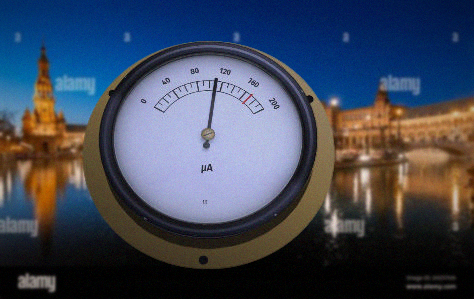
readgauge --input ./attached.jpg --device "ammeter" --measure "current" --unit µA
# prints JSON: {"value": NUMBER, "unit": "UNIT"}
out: {"value": 110, "unit": "µA"}
